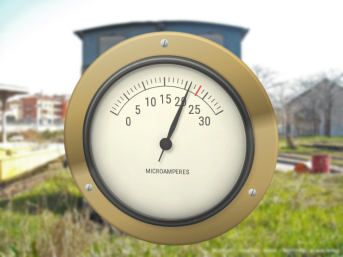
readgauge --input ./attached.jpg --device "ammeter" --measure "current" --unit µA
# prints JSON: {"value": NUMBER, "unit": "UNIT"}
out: {"value": 21, "unit": "µA"}
